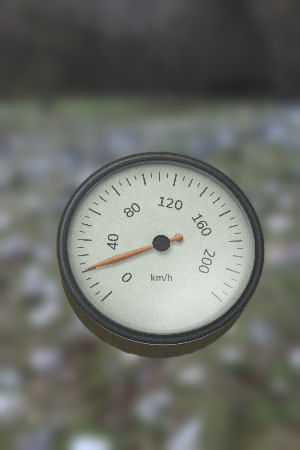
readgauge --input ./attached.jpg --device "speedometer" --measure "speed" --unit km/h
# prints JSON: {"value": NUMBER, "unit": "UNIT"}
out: {"value": 20, "unit": "km/h"}
